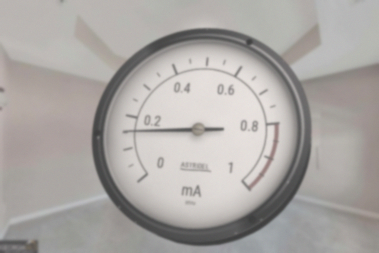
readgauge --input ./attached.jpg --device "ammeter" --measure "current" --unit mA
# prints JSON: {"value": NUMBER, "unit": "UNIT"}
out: {"value": 0.15, "unit": "mA"}
